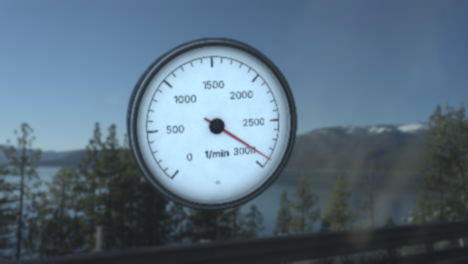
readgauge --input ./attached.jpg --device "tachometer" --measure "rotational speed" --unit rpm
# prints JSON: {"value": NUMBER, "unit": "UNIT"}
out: {"value": 2900, "unit": "rpm"}
